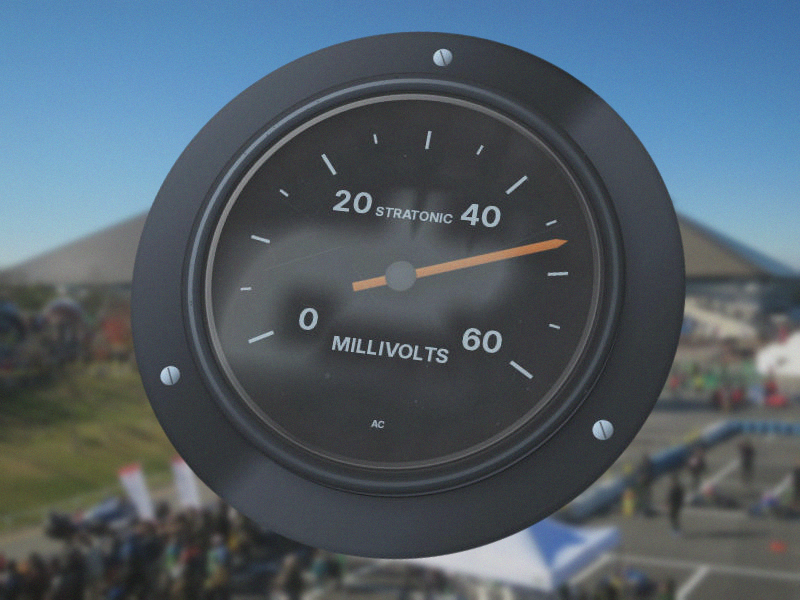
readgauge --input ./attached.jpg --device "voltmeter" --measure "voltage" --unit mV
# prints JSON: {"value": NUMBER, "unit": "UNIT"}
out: {"value": 47.5, "unit": "mV"}
